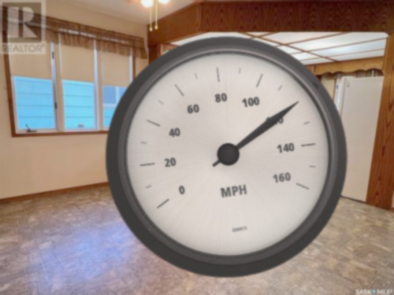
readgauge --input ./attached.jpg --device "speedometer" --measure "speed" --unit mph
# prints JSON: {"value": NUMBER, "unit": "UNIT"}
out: {"value": 120, "unit": "mph"}
